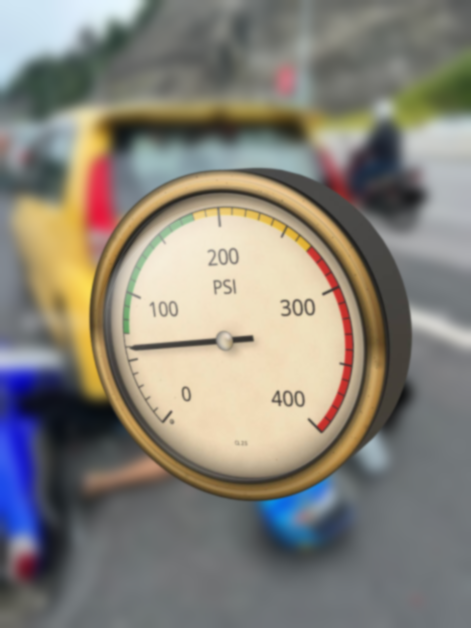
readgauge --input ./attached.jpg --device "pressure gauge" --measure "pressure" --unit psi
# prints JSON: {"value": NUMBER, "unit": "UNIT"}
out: {"value": 60, "unit": "psi"}
